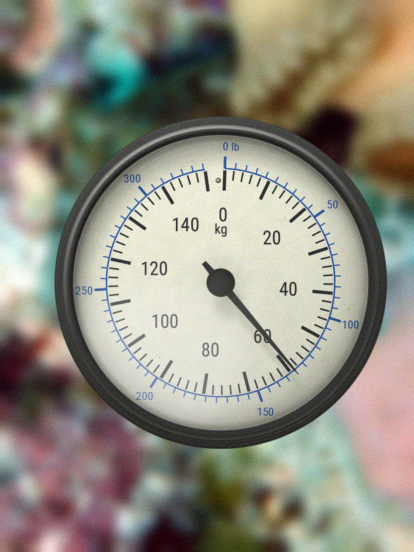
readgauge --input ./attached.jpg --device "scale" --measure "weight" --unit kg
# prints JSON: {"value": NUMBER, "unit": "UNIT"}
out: {"value": 59, "unit": "kg"}
